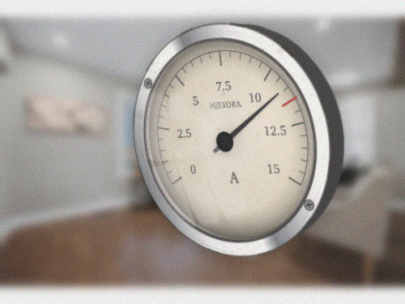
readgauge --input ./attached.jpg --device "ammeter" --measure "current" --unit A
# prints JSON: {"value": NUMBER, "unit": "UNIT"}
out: {"value": 11, "unit": "A"}
